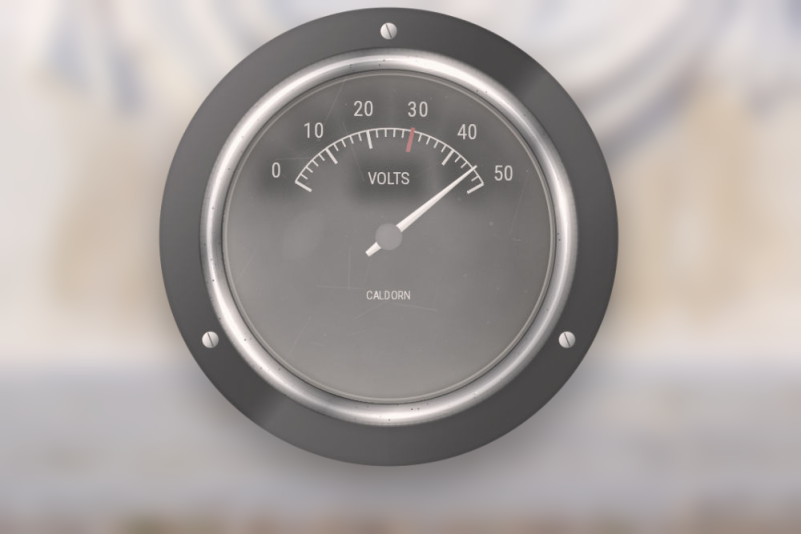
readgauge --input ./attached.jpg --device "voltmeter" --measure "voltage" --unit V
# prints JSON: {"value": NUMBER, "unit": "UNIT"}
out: {"value": 46, "unit": "V"}
